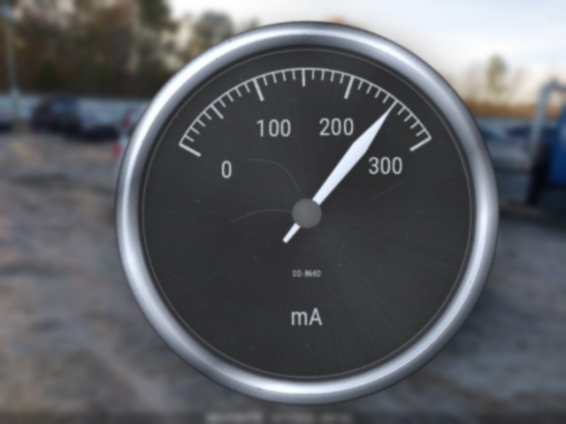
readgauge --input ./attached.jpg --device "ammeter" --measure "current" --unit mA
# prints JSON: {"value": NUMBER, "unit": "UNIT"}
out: {"value": 250, "unit": "mA"}
